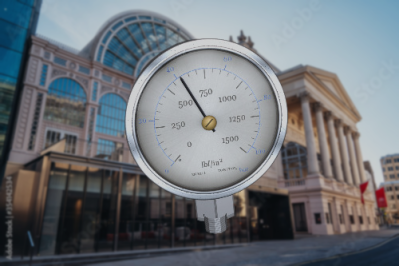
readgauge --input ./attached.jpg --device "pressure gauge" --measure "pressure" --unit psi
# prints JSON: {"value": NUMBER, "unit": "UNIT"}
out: {"value": 600, "unit": "psi"}
